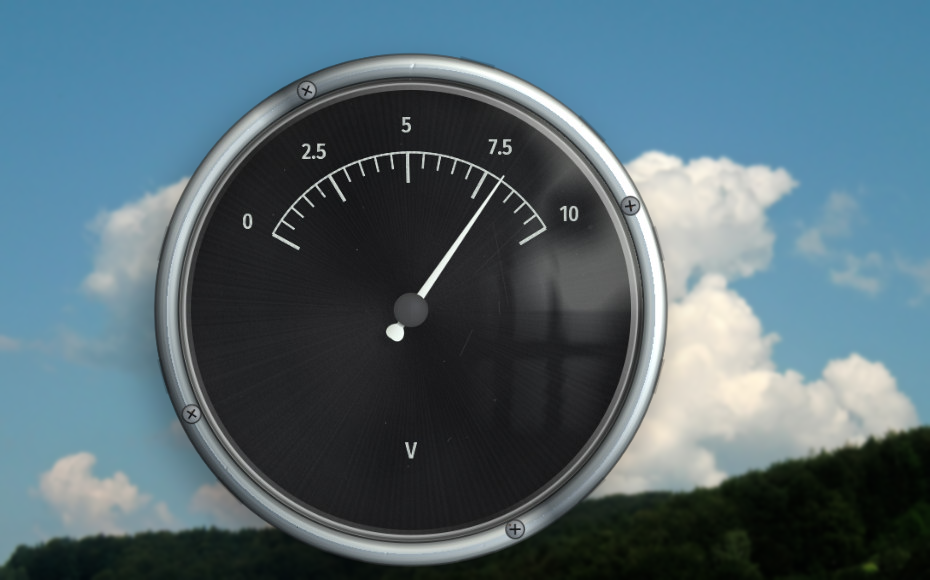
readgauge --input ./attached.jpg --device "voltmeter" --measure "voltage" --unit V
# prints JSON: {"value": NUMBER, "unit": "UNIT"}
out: {"value": 8, "unit": "V"}
